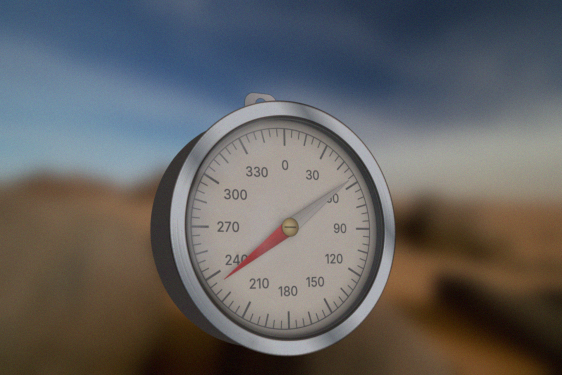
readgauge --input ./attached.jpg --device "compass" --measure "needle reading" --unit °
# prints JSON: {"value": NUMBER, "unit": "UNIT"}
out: {"value": 235, "unit": "°"}
